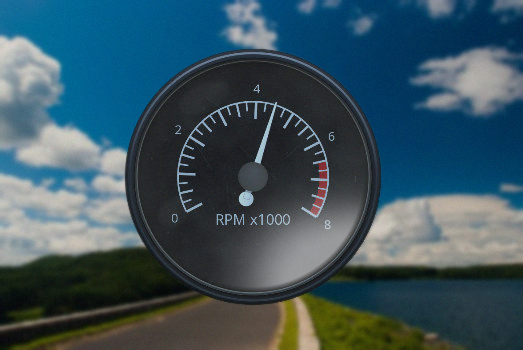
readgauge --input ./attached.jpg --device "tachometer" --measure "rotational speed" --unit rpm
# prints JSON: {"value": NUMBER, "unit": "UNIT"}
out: {"value": 4500, "unit": "rpm"}
